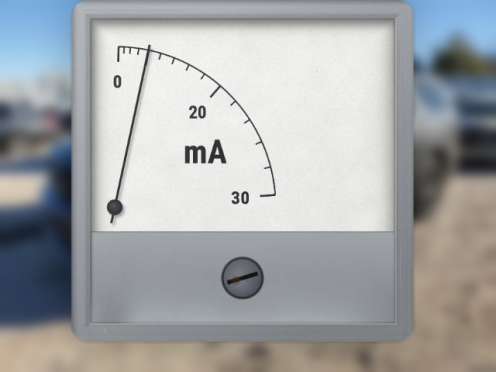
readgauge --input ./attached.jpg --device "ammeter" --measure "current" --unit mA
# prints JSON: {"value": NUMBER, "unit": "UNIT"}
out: {"value": 10, "unit": "mA"}
